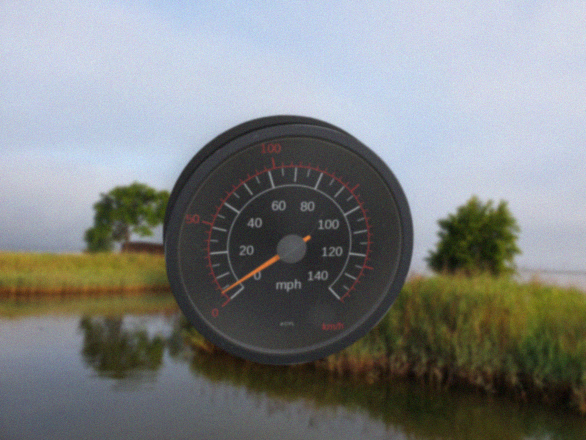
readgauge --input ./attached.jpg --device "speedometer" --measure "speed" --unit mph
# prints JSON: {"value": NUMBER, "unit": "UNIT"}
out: {"value": 5, "unit": "mph"}
